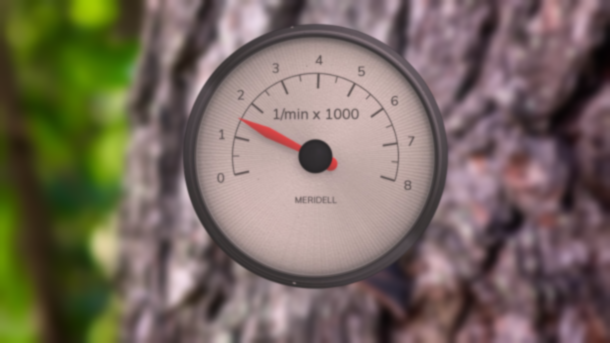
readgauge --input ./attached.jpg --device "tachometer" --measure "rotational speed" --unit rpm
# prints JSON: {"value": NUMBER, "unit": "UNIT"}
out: {"value": 1500, "unit": "rpm"}
